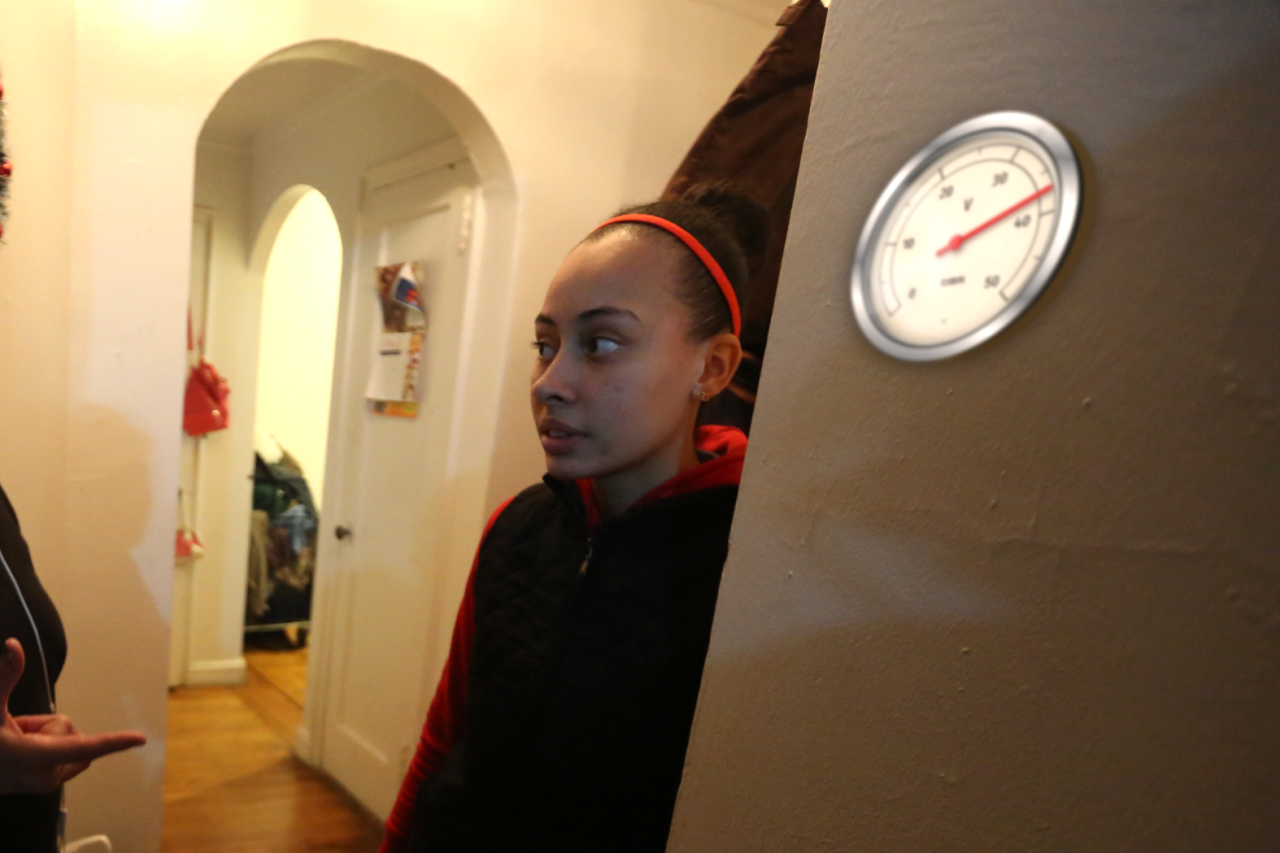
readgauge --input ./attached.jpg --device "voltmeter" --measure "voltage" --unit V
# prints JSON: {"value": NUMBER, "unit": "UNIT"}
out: {"value": 37.5, "unit": "V"}
